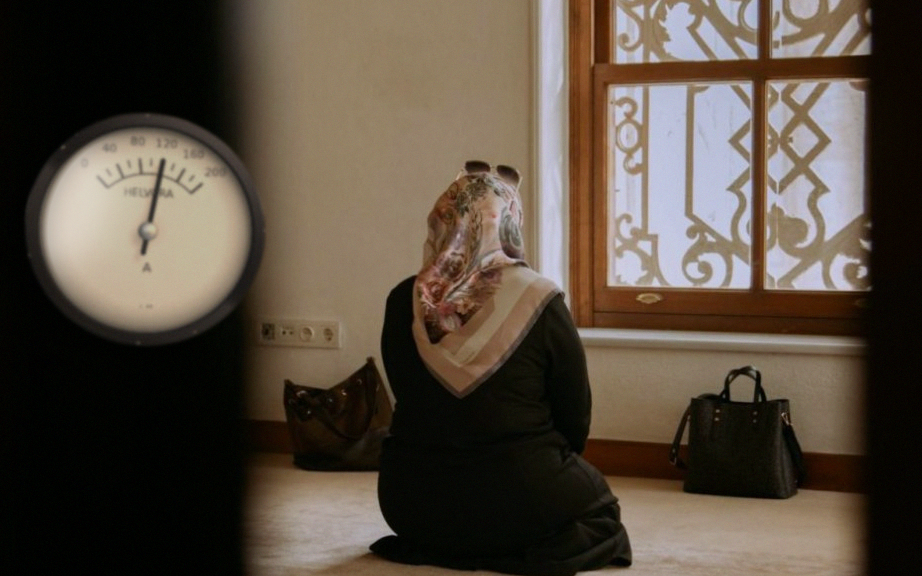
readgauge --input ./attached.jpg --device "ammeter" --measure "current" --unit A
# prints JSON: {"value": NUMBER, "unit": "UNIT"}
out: {"value": 120, "unit": "A"}
